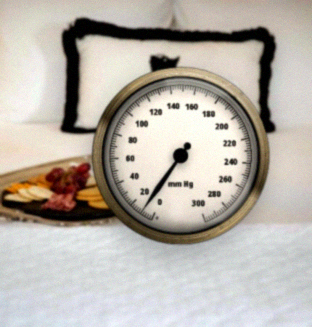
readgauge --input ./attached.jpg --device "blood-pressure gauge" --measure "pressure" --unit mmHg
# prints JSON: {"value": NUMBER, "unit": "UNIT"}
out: {"value": 10, "unit": "mmHg"}
